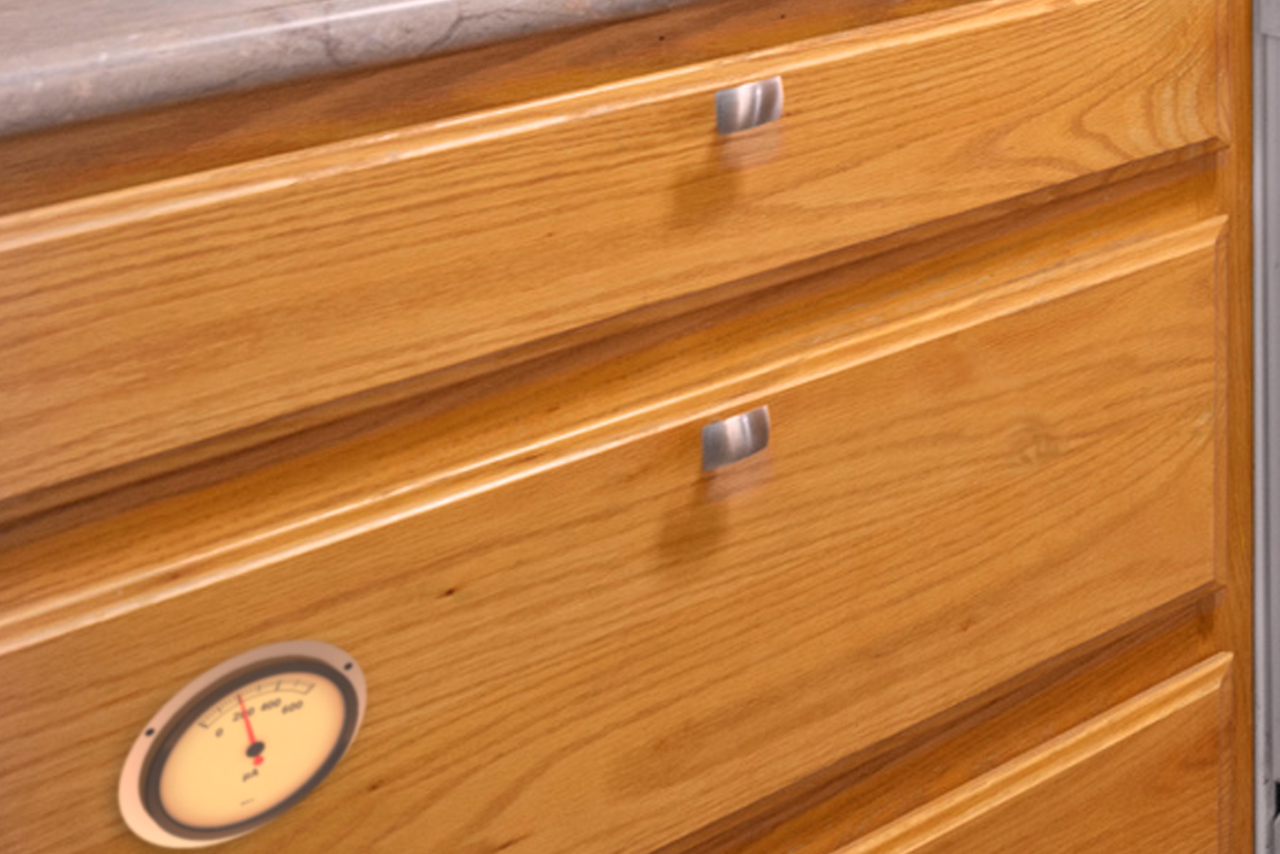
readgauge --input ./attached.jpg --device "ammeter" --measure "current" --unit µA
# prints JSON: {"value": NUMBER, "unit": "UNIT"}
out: {"value": 200, "unit": "µA"}
